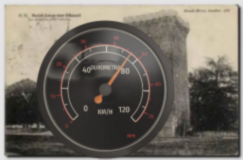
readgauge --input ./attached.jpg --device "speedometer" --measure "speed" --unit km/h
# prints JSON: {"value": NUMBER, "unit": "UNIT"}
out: {"value": 75, "unit": "km/h"}
